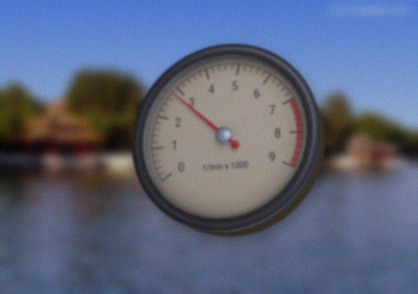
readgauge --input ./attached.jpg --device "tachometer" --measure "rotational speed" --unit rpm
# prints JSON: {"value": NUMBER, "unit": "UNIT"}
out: {"value": 2800, "unit": "rpm"}
